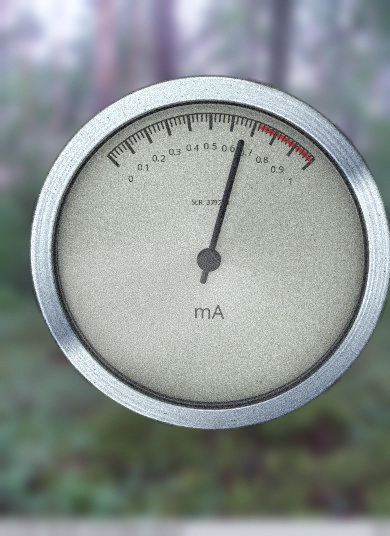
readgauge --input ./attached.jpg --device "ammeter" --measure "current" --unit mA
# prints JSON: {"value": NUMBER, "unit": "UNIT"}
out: {"value": 0.66, "unit": "mA"}
